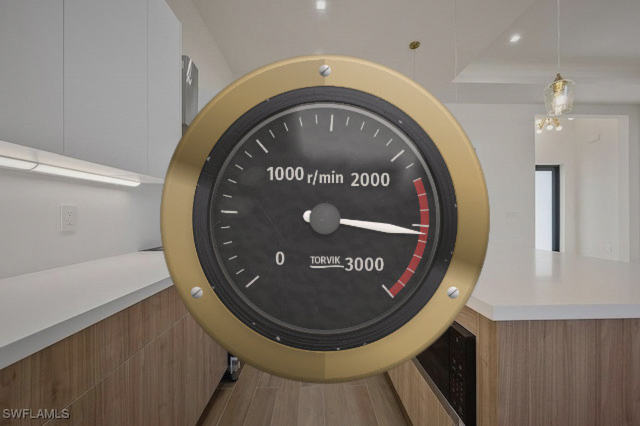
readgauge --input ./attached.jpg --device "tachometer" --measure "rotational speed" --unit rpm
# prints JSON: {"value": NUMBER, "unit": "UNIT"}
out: {"value": 2550, "unit": "rpm"}
